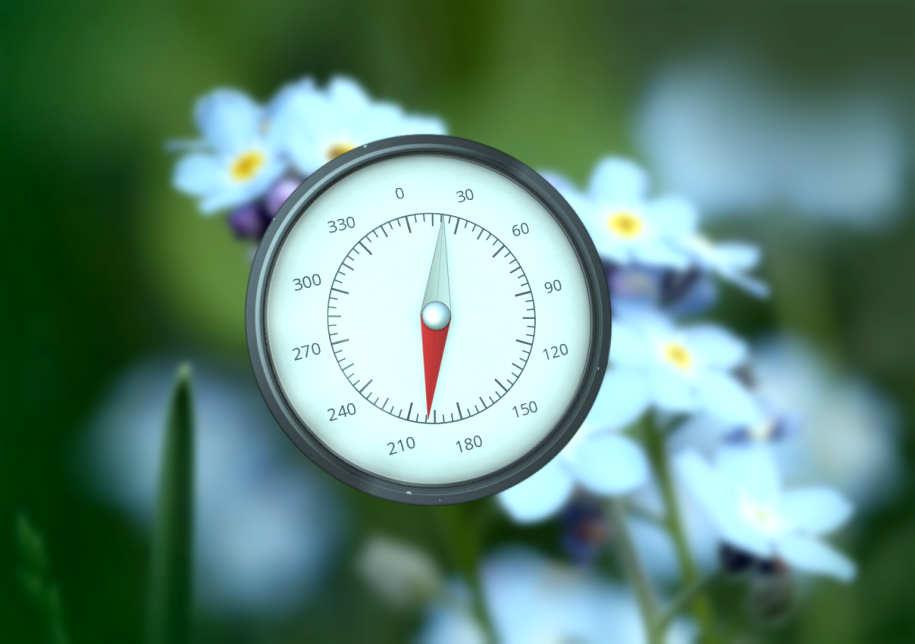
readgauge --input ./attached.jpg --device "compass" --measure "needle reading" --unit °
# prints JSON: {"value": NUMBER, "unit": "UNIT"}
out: {"value": 200, "unit": "°"}
